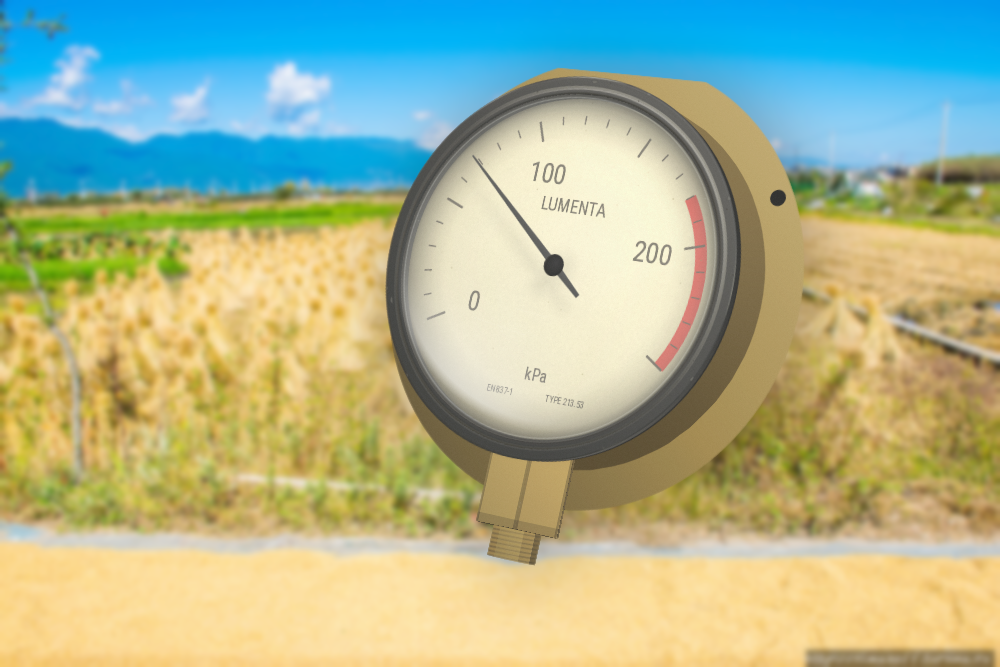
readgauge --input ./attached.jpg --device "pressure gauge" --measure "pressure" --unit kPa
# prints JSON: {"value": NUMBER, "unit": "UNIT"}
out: {"value": 70, "unit": "kPa"}
